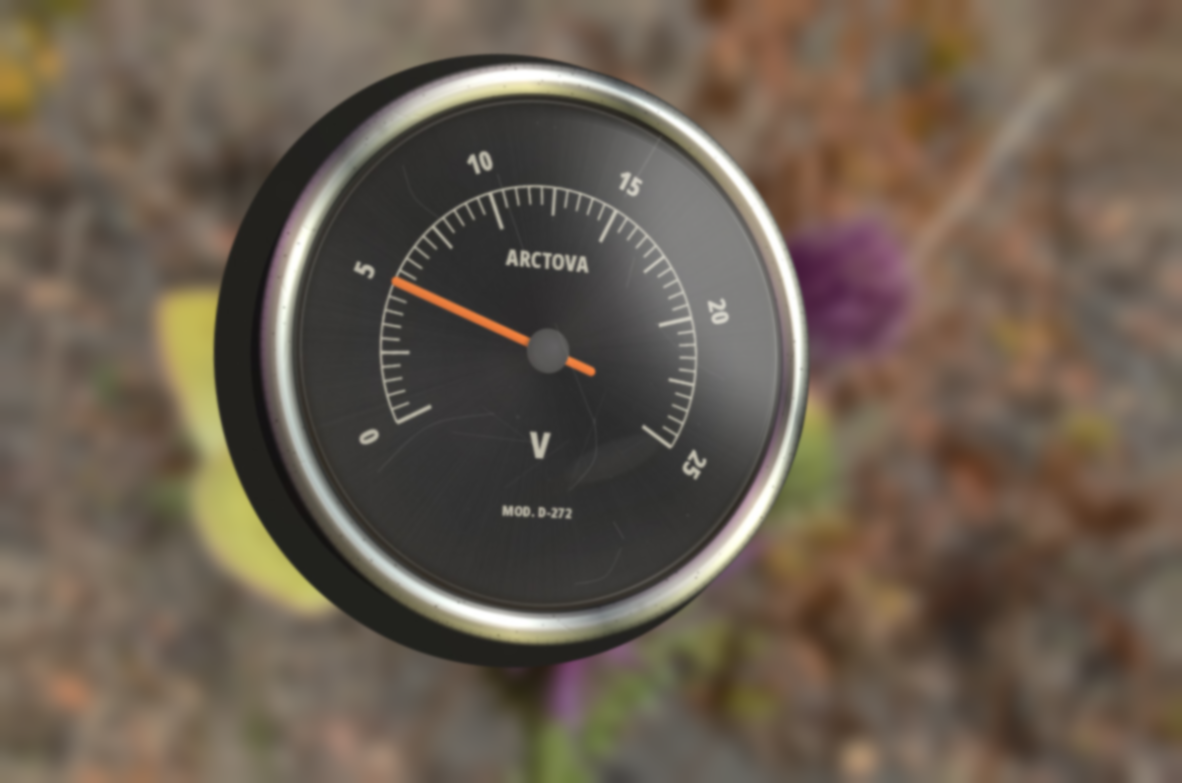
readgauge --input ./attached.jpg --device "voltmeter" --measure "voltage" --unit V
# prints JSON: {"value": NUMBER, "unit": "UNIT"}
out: {"value": 5, "unit": "V"}
